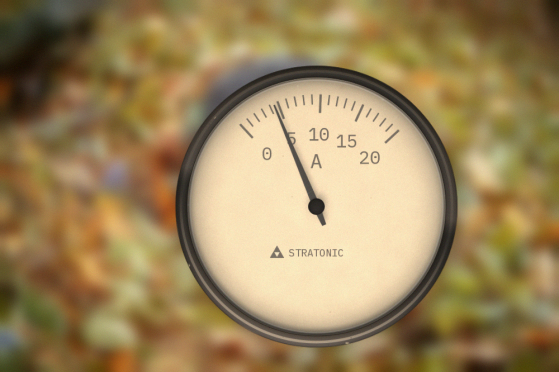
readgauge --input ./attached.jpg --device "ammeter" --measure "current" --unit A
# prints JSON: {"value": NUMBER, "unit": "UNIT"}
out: {"value": 4.5, "unit": "A"}
